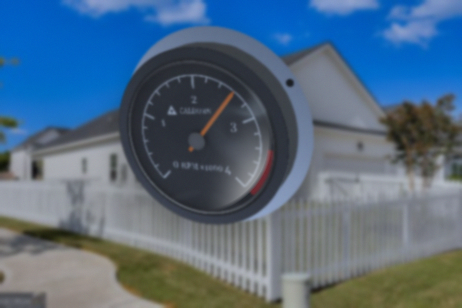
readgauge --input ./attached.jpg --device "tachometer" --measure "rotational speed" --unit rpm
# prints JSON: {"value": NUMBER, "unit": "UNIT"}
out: {"value": 2600, "unit": "rpm"}
